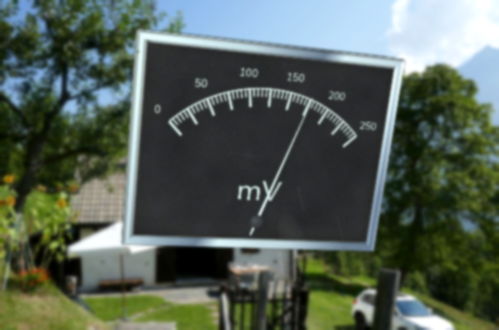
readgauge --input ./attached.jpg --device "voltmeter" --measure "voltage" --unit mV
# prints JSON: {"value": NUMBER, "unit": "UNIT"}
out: {"value": 175, "unit": "mV"}
